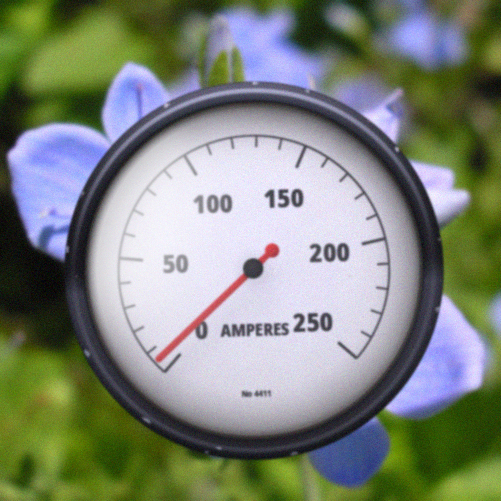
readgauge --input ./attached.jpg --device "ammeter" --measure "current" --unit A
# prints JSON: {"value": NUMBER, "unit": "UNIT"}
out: {"value": 5, "unit": "A"}
